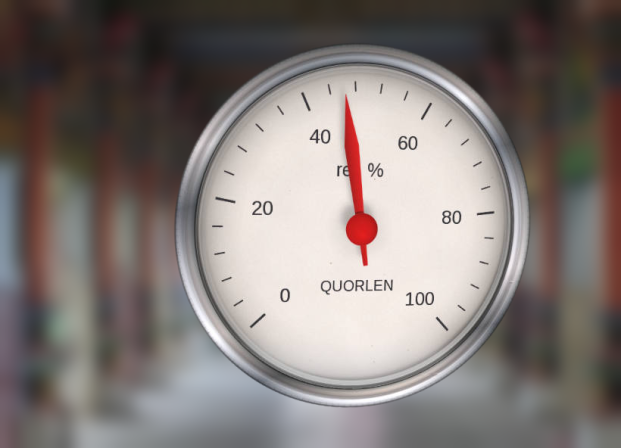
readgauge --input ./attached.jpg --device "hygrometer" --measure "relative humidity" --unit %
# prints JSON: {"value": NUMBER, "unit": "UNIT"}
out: {"value": 46, "unit": "%"}
